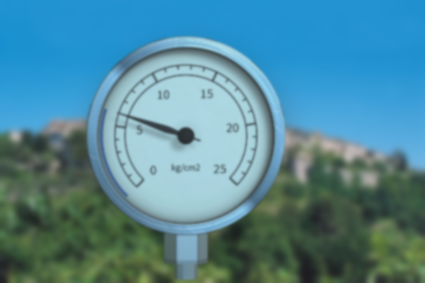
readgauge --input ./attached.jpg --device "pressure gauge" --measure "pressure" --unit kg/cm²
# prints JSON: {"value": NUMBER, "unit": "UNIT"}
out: {"value": 6, "unit": "kg/cm²"}
